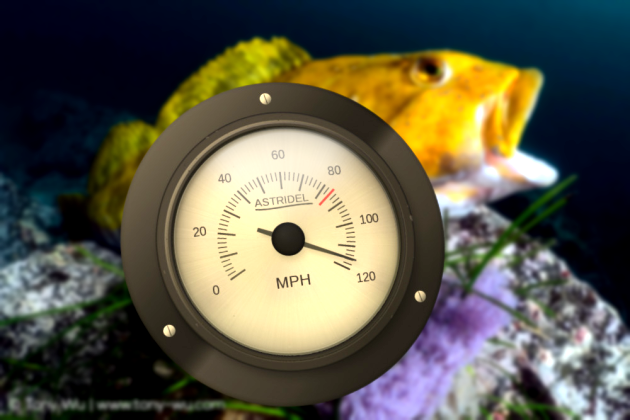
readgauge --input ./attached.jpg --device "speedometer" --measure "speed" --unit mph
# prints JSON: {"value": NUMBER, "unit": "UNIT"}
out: {"value": 116, "unit": "mph"}
